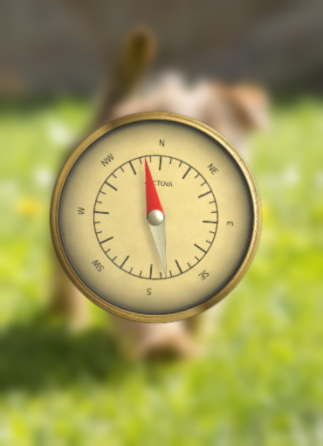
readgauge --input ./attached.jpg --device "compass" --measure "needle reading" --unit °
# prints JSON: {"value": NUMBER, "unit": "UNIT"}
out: {"value": 345, "unit": "°"}
